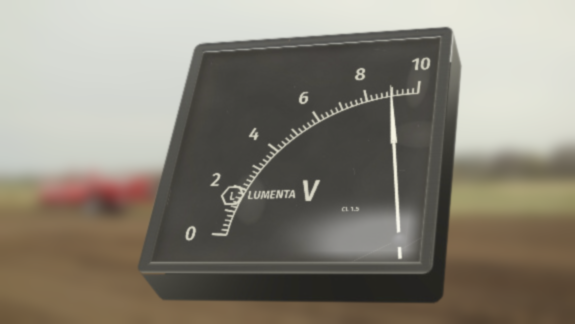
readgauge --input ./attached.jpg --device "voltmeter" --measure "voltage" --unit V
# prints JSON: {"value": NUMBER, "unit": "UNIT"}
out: {"value": 9, "unit": "V"}
